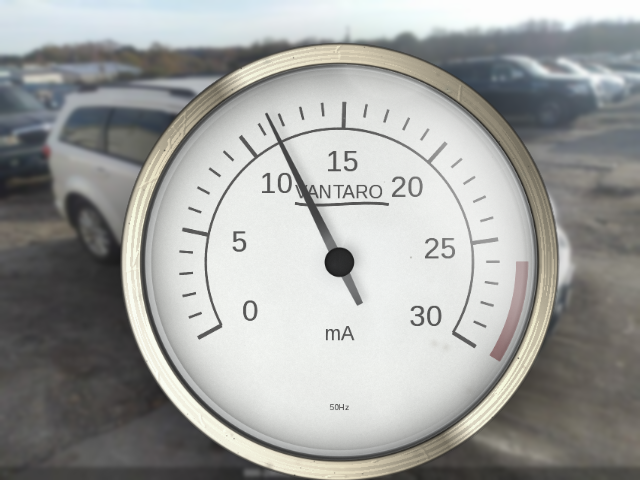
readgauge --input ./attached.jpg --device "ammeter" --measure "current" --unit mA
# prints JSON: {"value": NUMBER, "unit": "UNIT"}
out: {"value": 11.5, "unit": "mA"}
